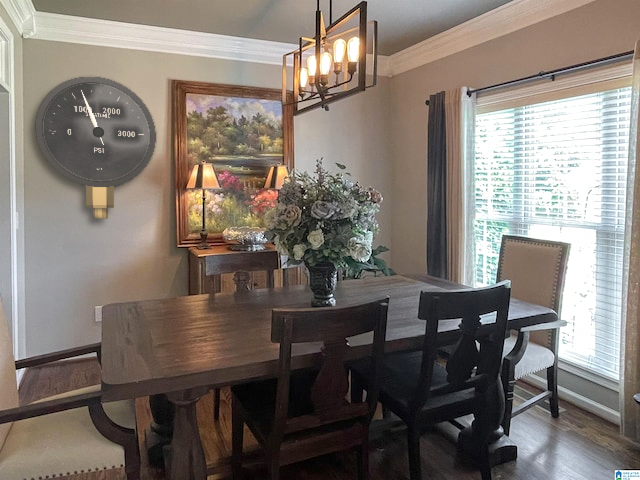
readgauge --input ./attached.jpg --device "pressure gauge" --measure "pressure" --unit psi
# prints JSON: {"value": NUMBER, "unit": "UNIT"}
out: {"value": 1200, "unit": "psi"}
